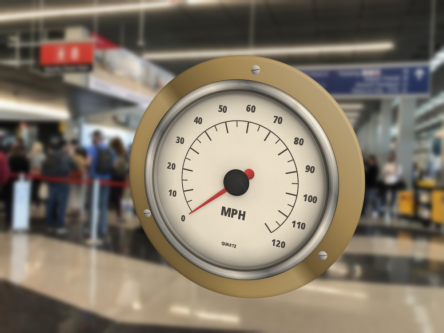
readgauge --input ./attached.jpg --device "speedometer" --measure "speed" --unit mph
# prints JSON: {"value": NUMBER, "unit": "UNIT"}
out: {"value": 0, "unit": "mph"}
